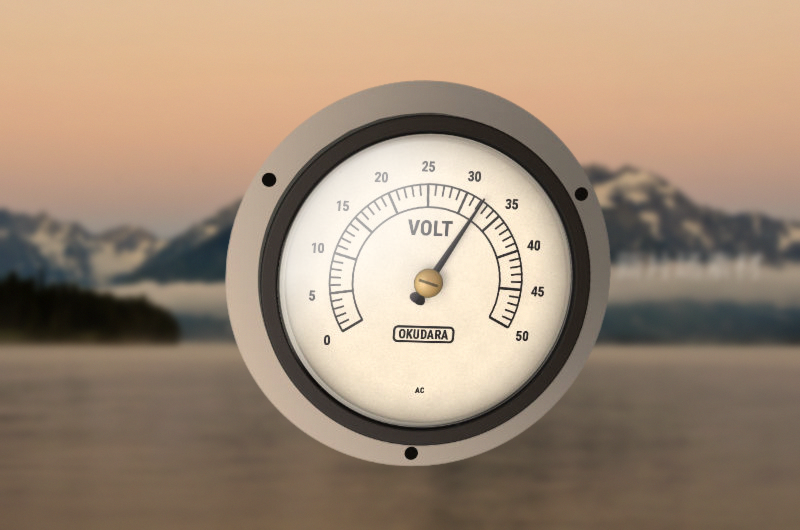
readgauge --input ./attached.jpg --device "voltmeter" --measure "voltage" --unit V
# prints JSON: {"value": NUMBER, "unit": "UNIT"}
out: {"value": 32, "unit": "V"}
